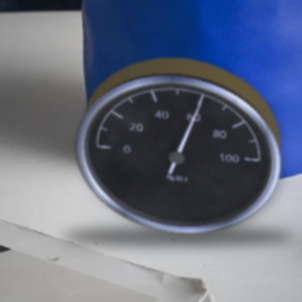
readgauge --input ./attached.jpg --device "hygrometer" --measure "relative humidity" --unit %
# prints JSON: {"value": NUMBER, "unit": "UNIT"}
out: {"value": 60, "unit": "%"}
